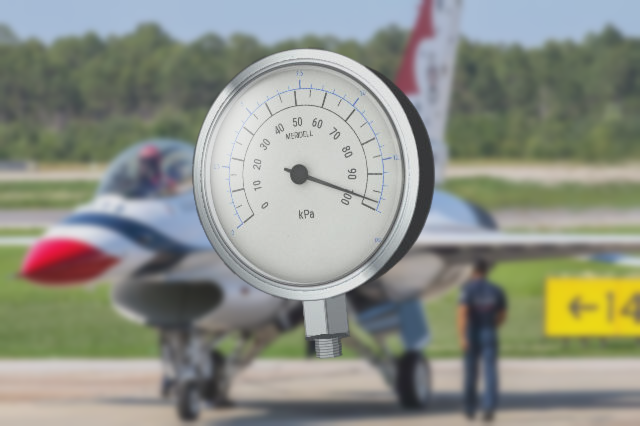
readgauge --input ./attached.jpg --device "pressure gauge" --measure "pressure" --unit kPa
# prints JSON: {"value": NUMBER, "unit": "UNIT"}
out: {"value": 97.5, "unit": "kPa"}
